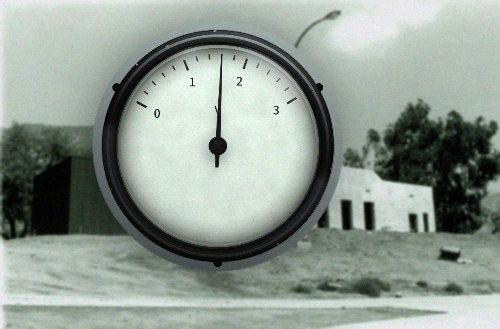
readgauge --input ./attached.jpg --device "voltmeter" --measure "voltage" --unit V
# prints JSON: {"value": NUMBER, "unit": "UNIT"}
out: {"value": 1.6, "unit": "V"}
